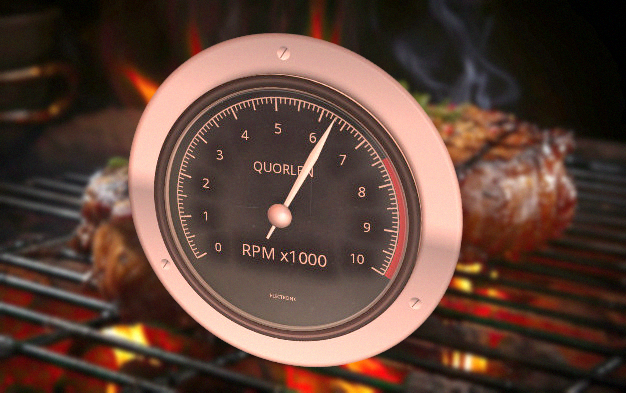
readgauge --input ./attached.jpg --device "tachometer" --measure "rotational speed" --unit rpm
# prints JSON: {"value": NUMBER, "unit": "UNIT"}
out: {"value": 6300, "unit": "rpm"}
